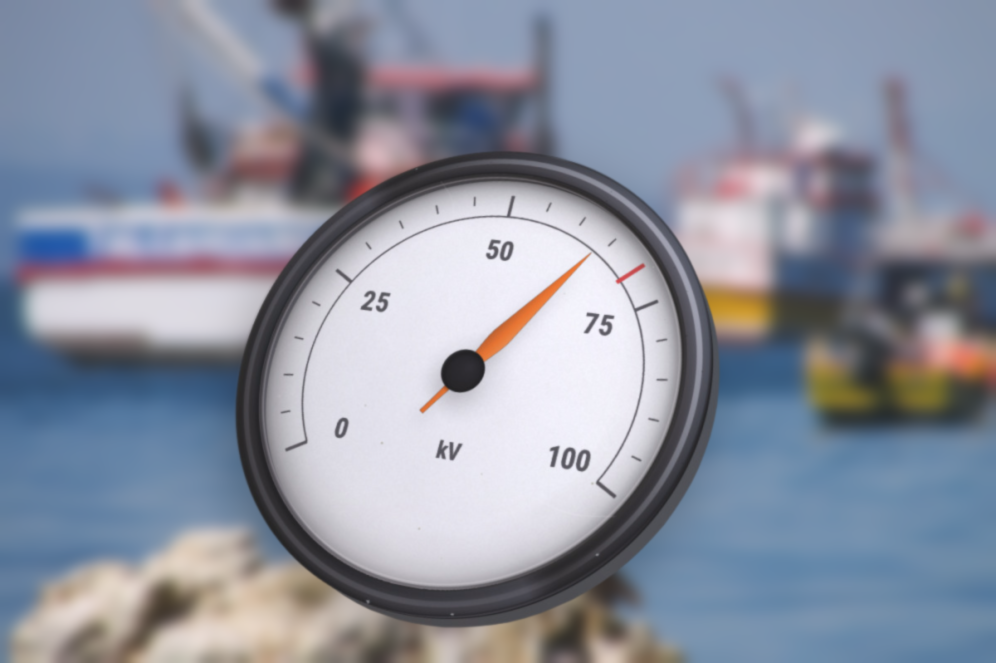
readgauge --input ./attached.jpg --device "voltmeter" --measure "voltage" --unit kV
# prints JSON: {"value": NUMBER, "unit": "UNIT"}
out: {"value": 65, "unit": "kV"}
